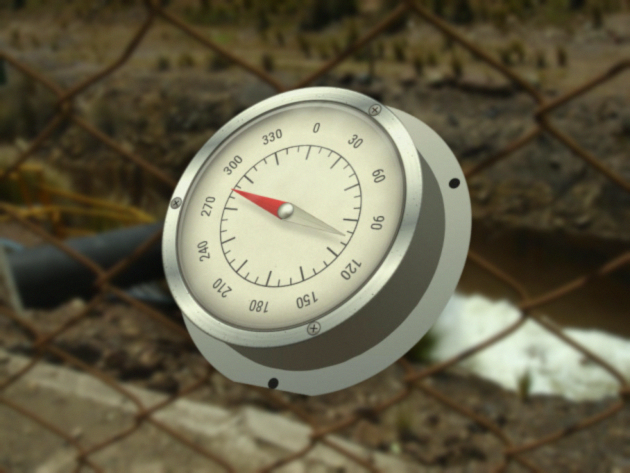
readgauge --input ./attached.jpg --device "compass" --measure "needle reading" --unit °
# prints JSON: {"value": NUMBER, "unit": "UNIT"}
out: {"value": 285, "unit": "°"}
